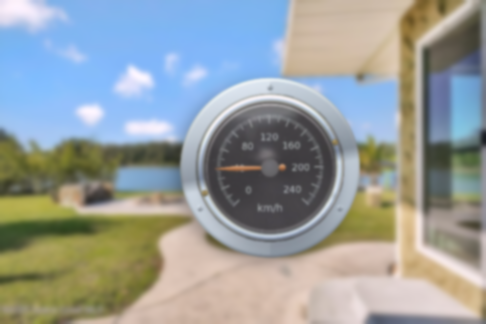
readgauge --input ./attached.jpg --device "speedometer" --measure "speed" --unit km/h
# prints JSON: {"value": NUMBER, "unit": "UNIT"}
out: {"value": 40, "unit": "km/h"}
